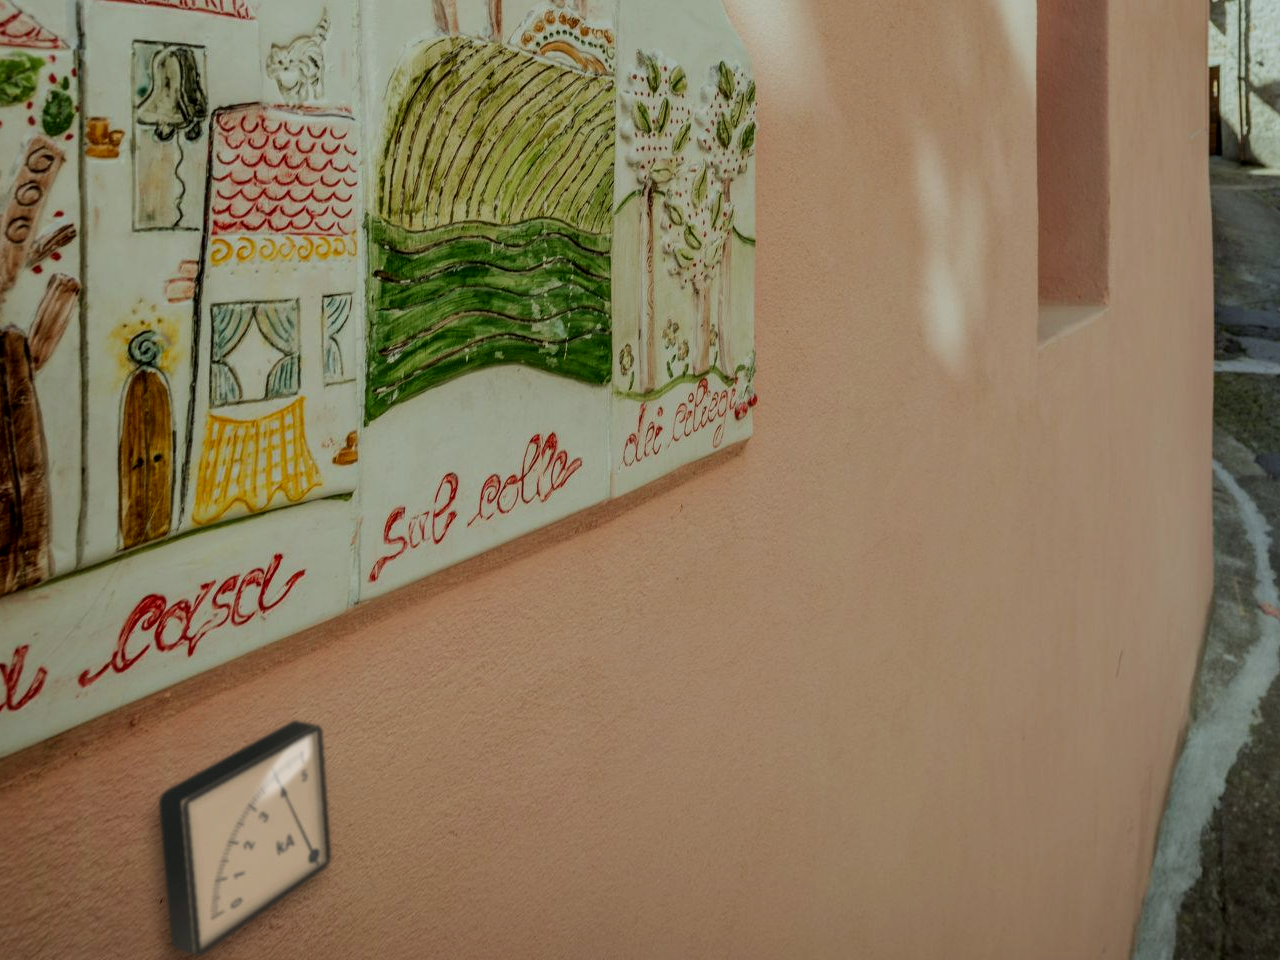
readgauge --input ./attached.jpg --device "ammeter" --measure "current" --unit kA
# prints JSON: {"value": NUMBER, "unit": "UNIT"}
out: {"value": 4, "unit": "kA"}
